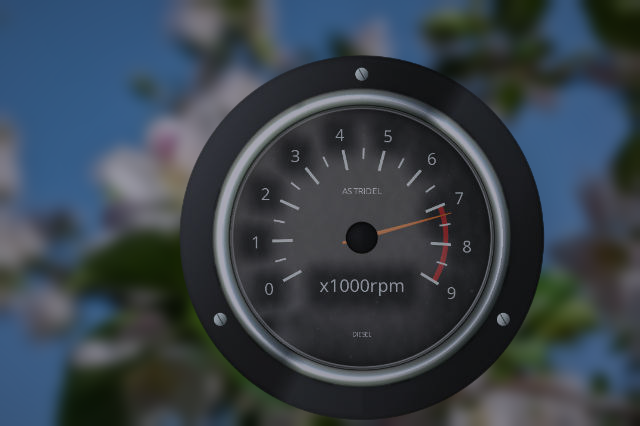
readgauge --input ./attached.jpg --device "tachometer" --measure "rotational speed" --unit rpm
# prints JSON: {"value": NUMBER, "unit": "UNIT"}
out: {"value": 7250, "unit": "rpm"}
